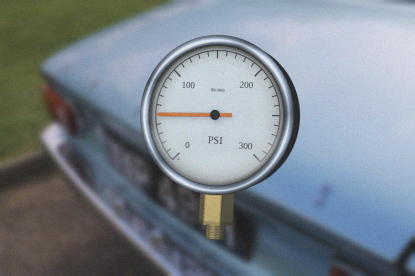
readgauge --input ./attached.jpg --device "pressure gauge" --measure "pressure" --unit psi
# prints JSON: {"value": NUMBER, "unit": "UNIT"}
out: {"value": 50, "unit": "psi"}
